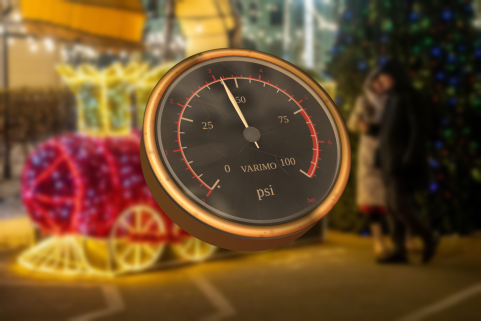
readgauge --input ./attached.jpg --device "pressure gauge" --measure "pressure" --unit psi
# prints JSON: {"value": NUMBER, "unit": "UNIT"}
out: {"value": 45, "unit": "psi"}
